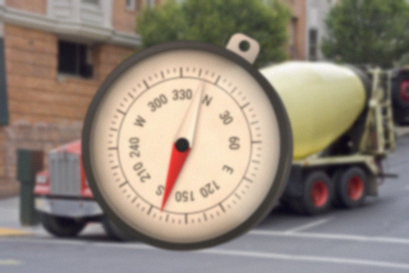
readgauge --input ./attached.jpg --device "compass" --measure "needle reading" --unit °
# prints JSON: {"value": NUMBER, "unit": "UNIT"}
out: {"value": 170, "unit": "°"}
